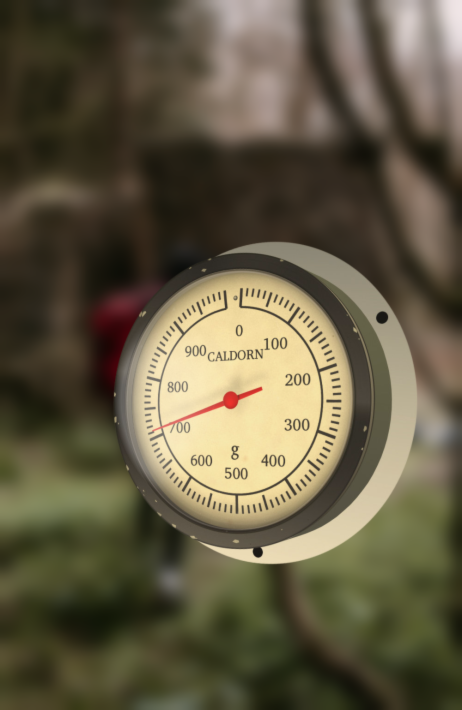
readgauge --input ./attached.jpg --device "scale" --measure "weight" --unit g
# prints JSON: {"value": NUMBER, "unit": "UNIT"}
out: {"value": 710, "unit": "g"}
